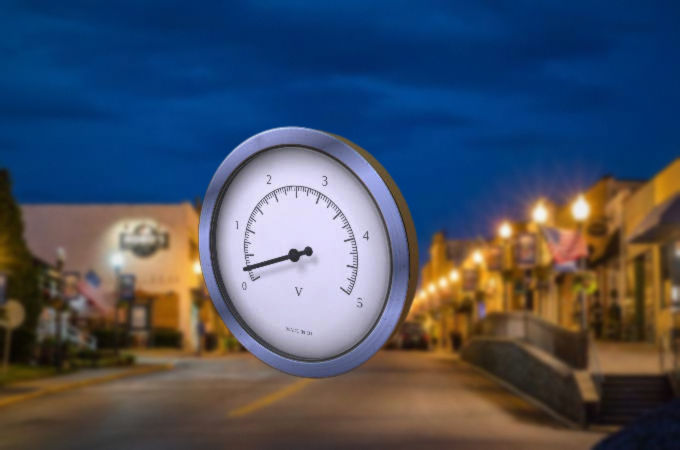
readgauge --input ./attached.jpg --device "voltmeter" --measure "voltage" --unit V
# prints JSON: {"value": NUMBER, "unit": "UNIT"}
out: {"value": 0.25, "unit": "V"}
